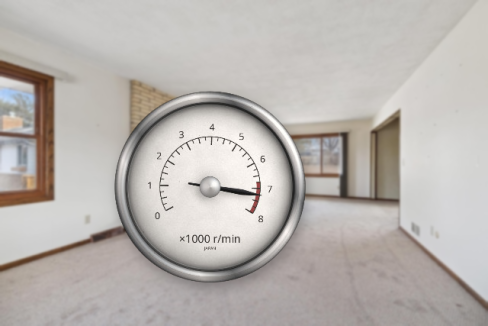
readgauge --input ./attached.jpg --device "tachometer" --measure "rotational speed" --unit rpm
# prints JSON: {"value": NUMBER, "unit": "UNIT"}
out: {"value": 7250, "unit": "rpm"}
